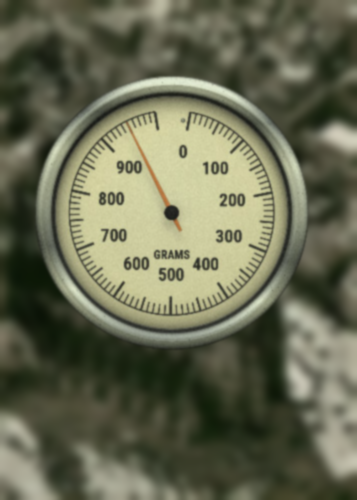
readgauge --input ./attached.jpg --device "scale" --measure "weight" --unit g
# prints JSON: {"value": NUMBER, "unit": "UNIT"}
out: {"value": 950, "unit": "g"}
